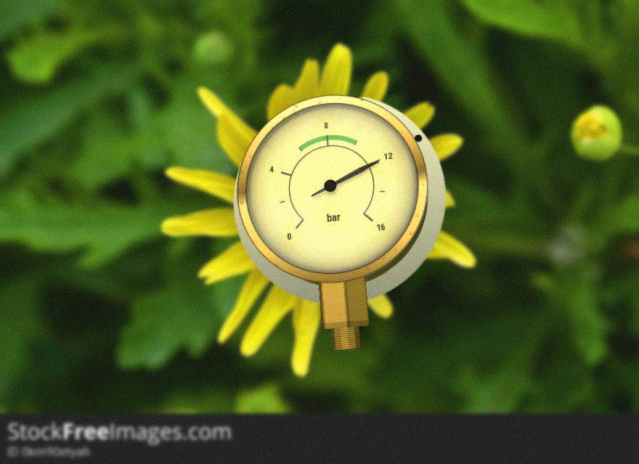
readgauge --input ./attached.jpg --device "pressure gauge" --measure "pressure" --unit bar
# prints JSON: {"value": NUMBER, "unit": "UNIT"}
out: {"value": 12, "unit": "bar"}
